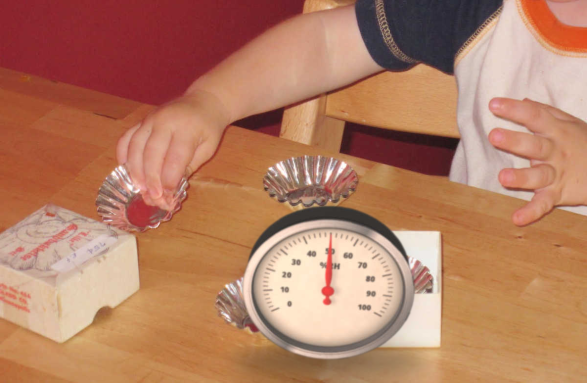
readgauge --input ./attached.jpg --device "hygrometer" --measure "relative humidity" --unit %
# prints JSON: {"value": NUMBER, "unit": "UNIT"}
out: {"value": 50, "unit": "%"}
